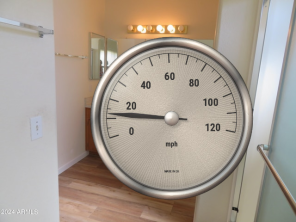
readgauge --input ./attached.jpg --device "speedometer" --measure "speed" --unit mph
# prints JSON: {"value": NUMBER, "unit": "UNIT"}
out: {"value": 12.5, "unit": "mph"}
